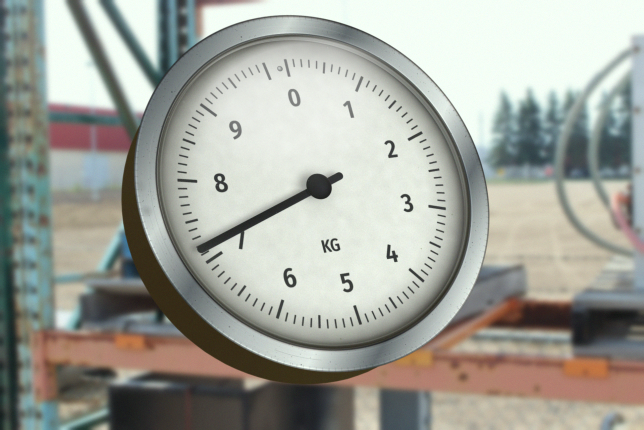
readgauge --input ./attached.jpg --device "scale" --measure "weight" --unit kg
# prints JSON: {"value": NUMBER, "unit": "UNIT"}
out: {"value": 7.15, "unit": "kg"}
